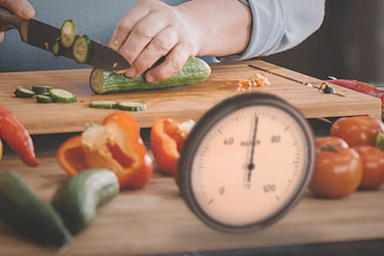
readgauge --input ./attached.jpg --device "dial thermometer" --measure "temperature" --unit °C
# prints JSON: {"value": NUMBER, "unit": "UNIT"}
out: {"value": 60, "unit": "°C"}
